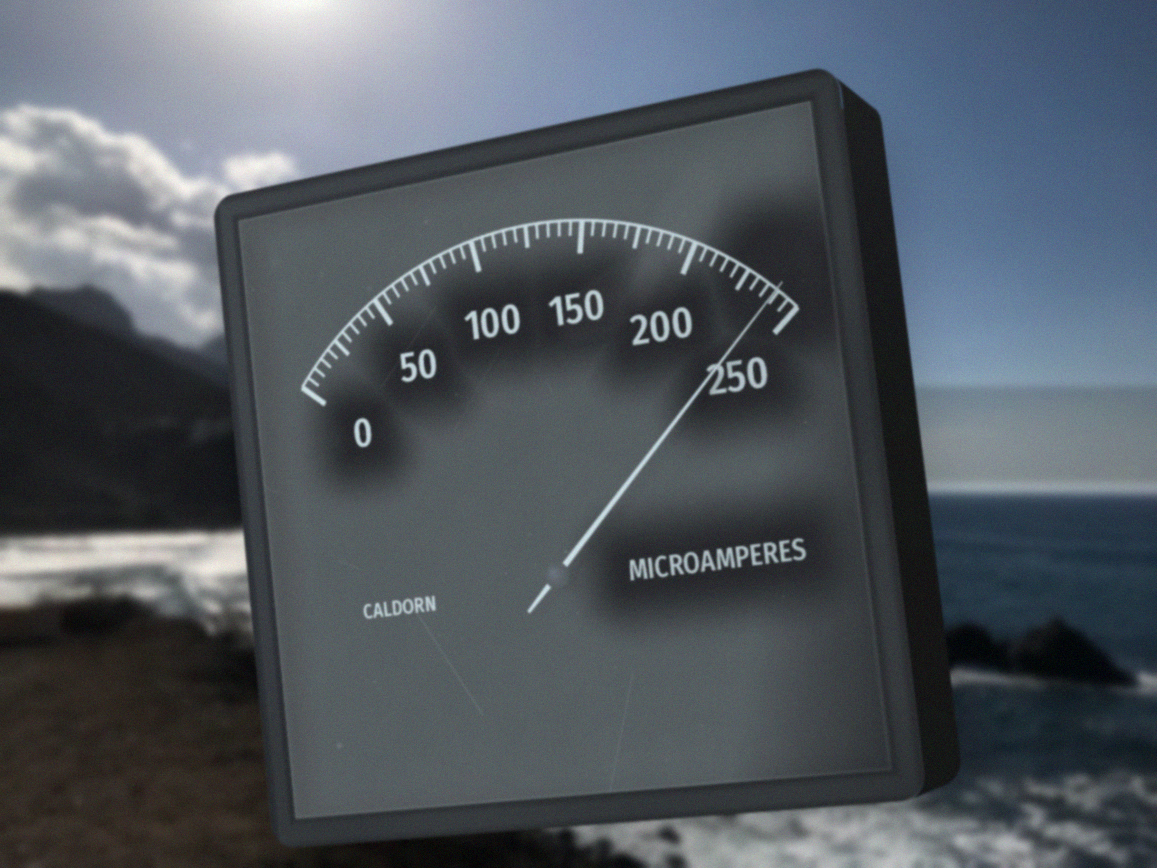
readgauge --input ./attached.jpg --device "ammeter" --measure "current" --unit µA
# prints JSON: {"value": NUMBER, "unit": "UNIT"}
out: {"value": 240, "unit": "µA"}
